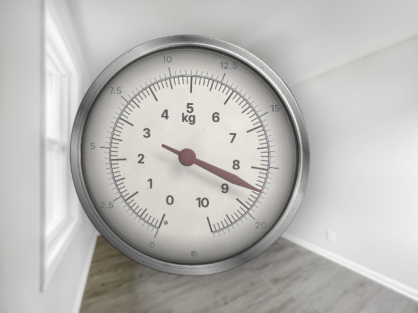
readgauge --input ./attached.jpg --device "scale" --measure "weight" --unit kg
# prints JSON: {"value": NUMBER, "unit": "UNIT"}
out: {"value": 8.5, "unit": "kg"}
